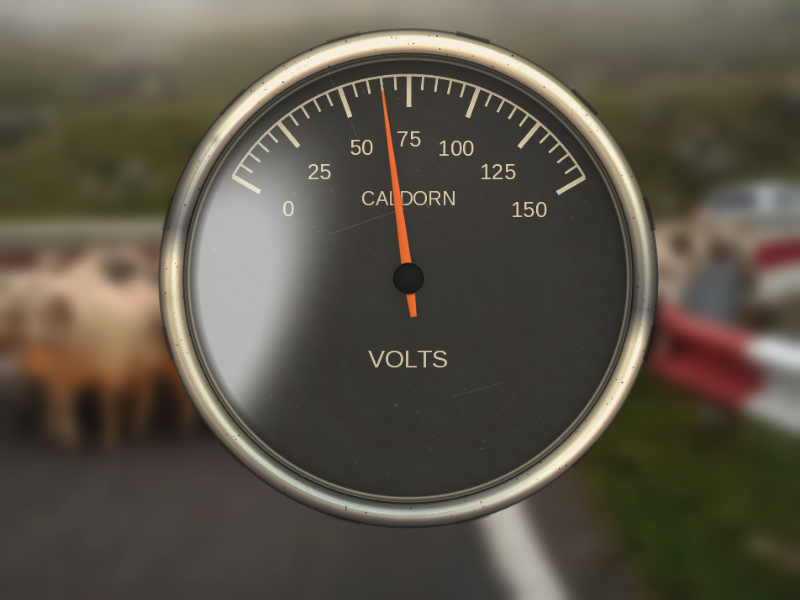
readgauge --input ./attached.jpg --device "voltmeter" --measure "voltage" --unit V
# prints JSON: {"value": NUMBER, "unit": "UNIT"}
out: {"value": 65, "unit": "V"}
